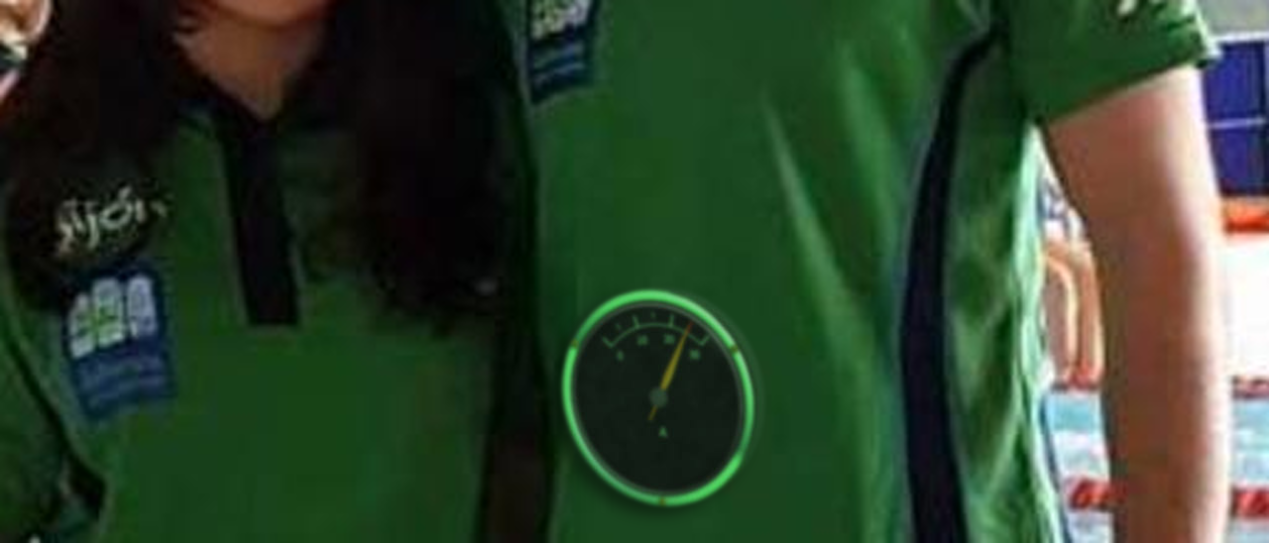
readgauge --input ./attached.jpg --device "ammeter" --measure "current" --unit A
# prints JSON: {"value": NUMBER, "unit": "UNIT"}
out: {"value": 25, "unit": "A"}
